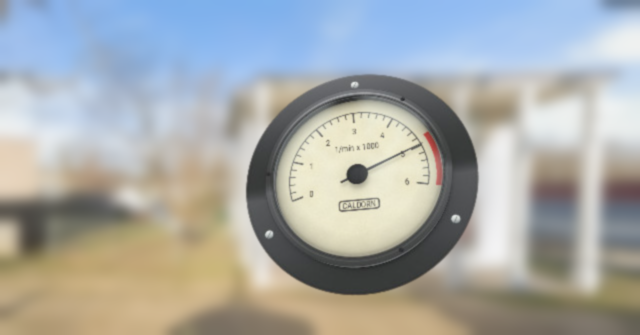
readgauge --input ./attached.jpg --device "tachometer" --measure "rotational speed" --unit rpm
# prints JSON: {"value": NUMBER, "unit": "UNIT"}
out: {"value": 5000, "unit": "rpm"}
